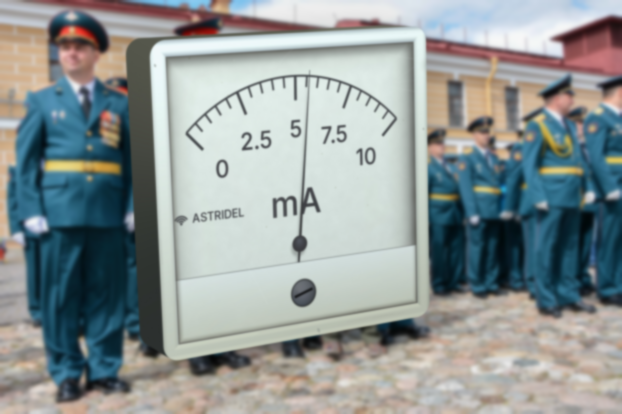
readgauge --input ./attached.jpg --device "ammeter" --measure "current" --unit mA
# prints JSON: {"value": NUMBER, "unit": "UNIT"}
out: {"value": 5.5, "unit": "mA"}
